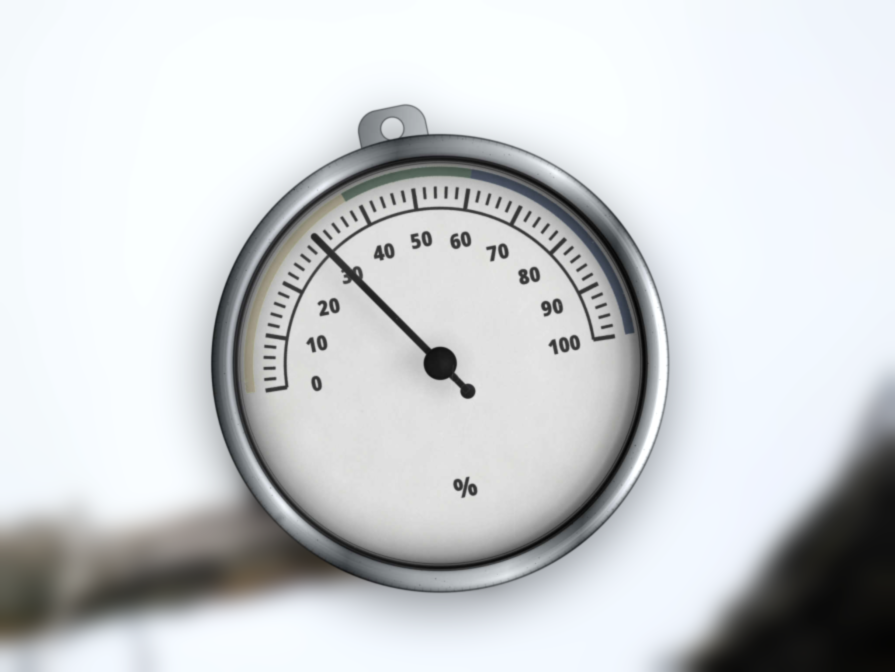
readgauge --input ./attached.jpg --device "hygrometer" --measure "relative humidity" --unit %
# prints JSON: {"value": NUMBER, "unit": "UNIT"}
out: {"value": 30, "unit": "%"}
